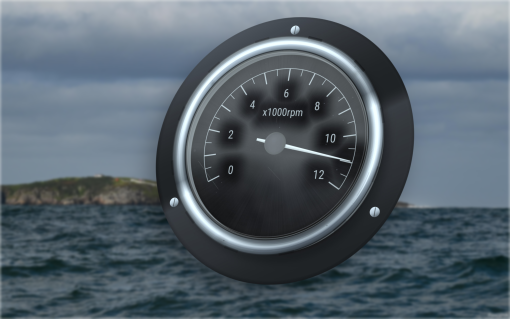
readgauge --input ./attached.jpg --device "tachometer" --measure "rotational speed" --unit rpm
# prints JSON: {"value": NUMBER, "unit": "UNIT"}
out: {"value": 11000, "unit": "rpm"}
